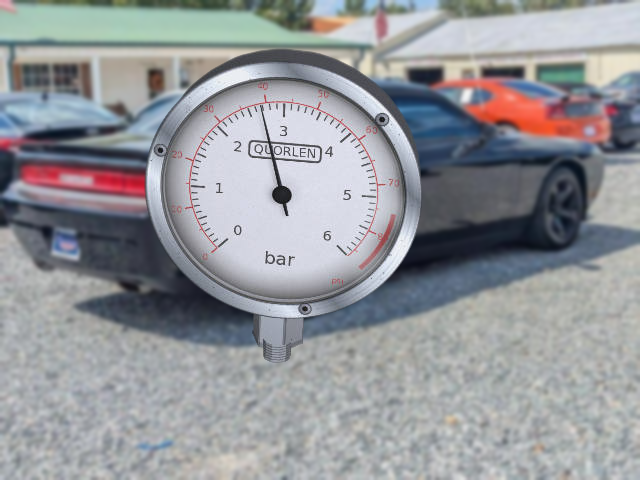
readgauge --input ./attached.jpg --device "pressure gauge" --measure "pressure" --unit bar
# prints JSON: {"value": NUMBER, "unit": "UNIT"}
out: {"value": 2.7, "unit": "bar"}
